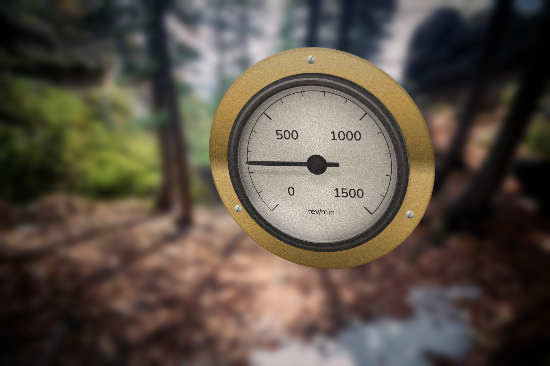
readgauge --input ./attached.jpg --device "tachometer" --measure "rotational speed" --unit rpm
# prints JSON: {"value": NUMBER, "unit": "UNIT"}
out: {"value": 250, "unit": "rpm"}
